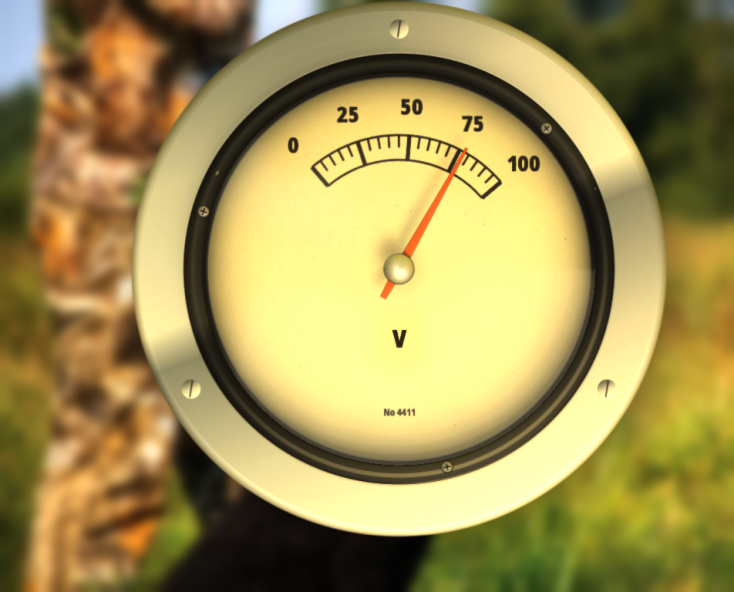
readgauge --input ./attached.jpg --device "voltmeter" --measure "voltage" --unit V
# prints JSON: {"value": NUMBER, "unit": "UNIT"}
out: {"value": 77.5, "unit": "V"}
